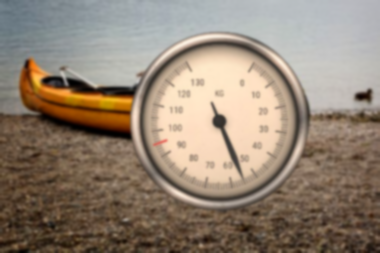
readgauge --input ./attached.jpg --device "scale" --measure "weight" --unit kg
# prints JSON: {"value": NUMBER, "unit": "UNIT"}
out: {"value": 55, "unit": "kg"}
